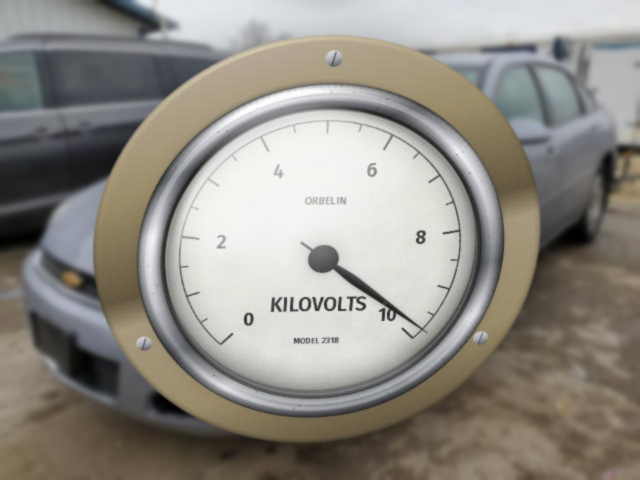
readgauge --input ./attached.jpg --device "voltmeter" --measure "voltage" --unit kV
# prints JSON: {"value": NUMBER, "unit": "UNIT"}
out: {"value": 9.75, "unit": "kV"}
